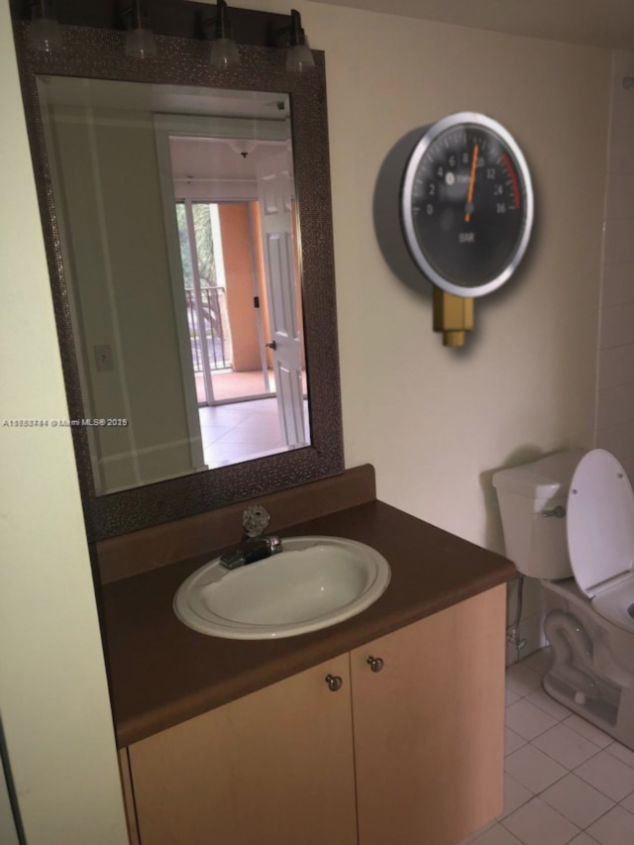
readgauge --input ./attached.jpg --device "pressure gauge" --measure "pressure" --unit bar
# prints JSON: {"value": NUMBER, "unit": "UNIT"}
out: {"value": 9, "unit": "bar"}
